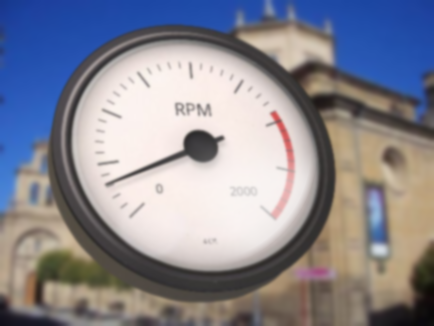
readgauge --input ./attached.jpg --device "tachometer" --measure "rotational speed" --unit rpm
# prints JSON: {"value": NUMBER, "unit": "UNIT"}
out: {"value": 150, "unit": "rpm"}
